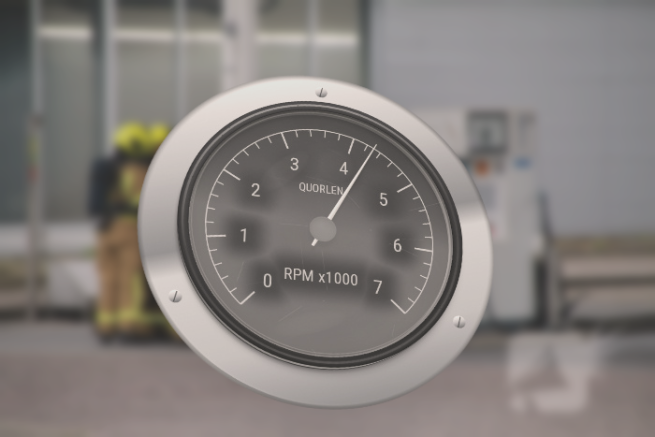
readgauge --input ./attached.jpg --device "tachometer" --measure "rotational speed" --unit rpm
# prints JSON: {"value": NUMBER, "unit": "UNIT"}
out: {"value": 4300, "unit": "rpm"}
